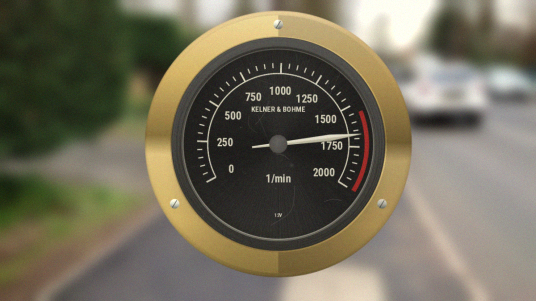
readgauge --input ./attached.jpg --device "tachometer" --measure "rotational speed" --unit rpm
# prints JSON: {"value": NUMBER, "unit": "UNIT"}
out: {"value": 1675, "unit": "rpm"}
